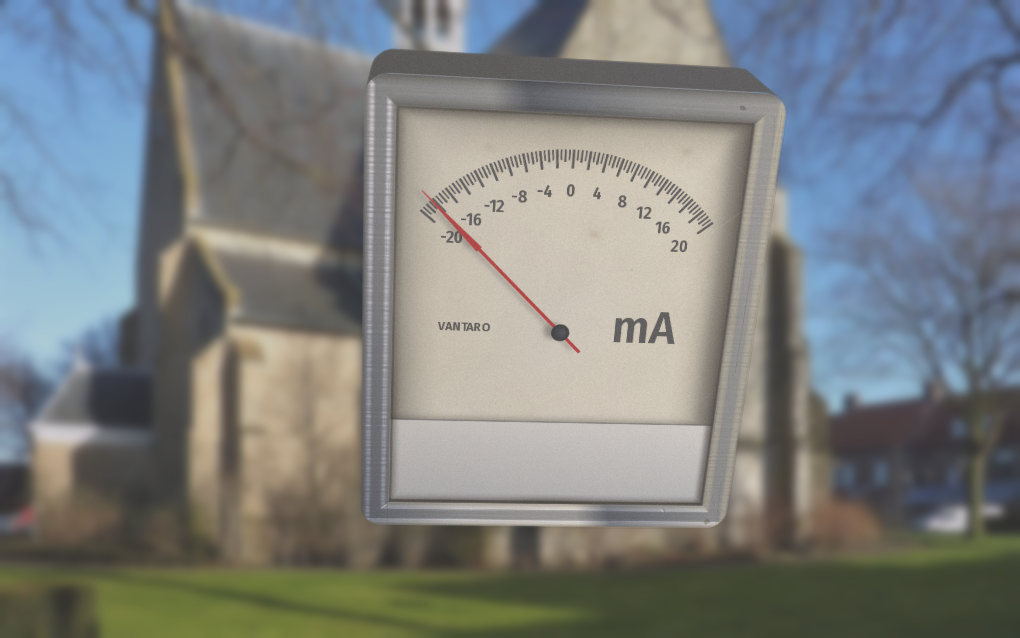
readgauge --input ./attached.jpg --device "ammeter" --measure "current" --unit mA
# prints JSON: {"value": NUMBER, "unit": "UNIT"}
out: {"value": -18, "unit": "mA"}
